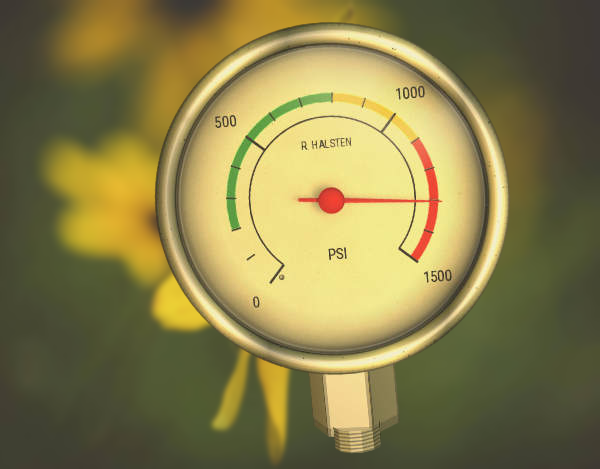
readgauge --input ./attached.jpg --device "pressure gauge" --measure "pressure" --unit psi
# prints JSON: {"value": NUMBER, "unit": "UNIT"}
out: {"value": 1300, "unit": "psi"}
